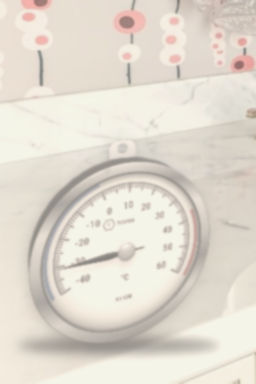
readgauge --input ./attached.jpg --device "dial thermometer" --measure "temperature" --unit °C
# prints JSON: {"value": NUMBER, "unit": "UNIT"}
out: {"value": -30, "unit": "°C"}
